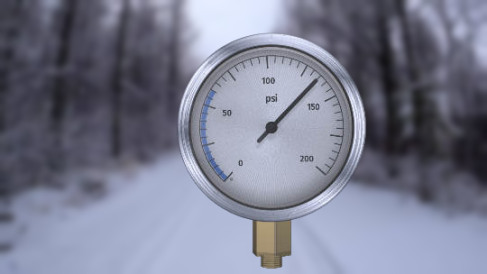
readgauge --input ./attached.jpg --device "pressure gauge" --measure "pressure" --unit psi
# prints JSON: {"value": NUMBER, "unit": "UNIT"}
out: {"value": 135, "unit": "psi"}
